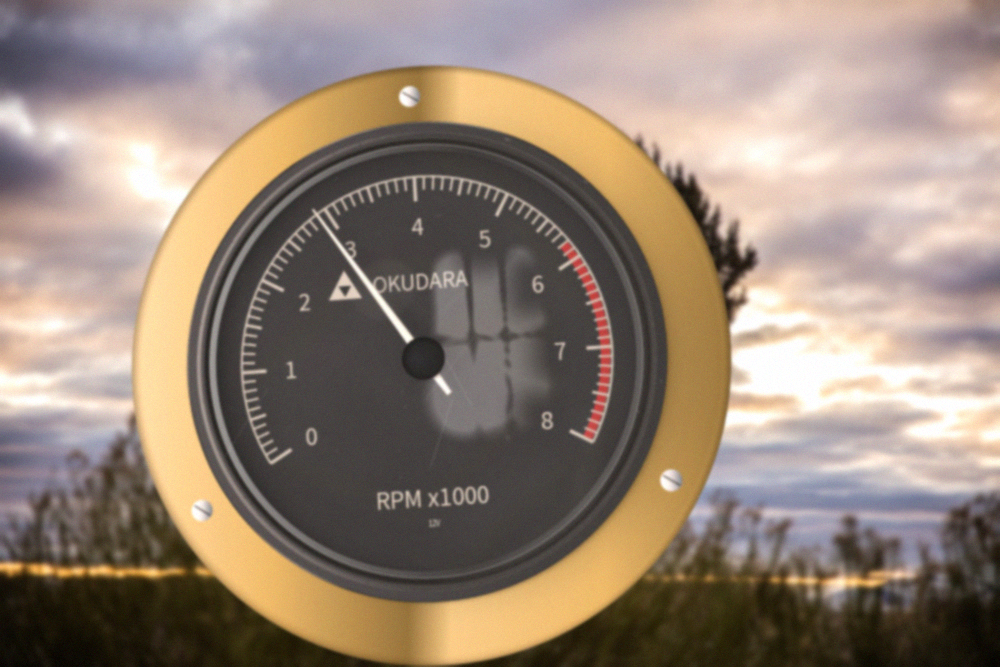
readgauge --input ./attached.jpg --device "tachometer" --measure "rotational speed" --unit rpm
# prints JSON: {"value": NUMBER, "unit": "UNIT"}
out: {"value": 2900, "unit": "rpm"}
